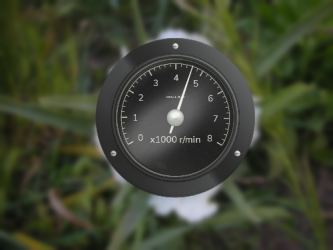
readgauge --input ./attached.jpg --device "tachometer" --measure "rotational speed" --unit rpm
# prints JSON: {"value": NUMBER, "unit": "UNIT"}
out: {"value": 4600, "unit": "rpm"}
